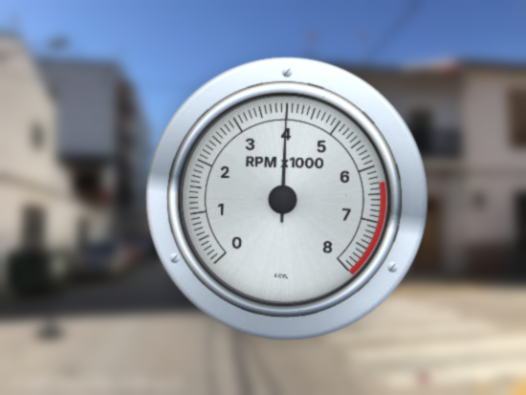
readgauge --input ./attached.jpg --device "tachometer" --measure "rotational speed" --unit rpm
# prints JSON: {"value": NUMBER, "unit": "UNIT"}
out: {"value": 4000, "unit": "rpm"}
